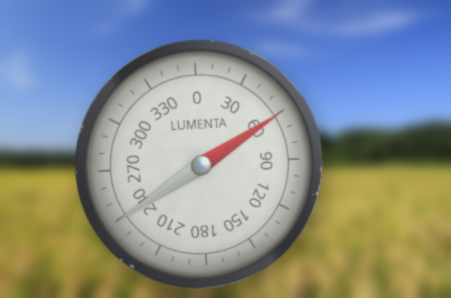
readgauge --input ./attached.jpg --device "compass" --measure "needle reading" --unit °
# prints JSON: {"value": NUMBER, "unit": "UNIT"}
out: {"value": 60, "unit": "°"}
